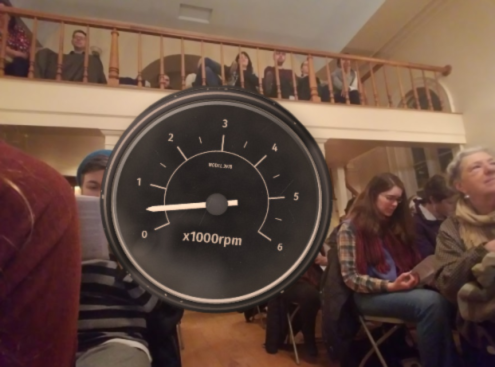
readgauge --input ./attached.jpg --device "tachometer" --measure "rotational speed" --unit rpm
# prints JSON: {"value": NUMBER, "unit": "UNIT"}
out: {"value": 500, "unit": "rpm"}
